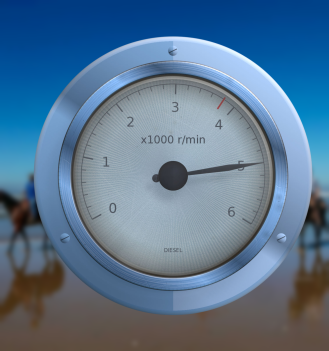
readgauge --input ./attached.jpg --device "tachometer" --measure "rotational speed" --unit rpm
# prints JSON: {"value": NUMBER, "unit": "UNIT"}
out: {"value": 5000, "unit": "rpm"}
